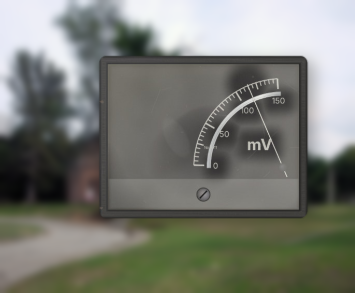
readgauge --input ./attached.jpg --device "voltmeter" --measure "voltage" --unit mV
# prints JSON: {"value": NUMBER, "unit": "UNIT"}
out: {"value": 115, "unit": "mV"}
